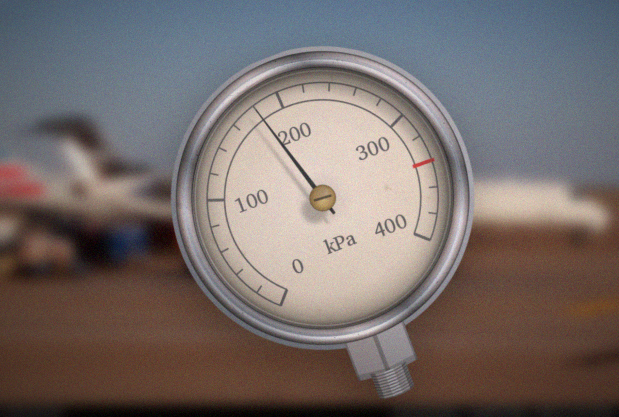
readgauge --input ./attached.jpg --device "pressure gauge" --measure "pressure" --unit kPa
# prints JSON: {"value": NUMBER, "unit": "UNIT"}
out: {"value": 180, "unit": "kPa"}
